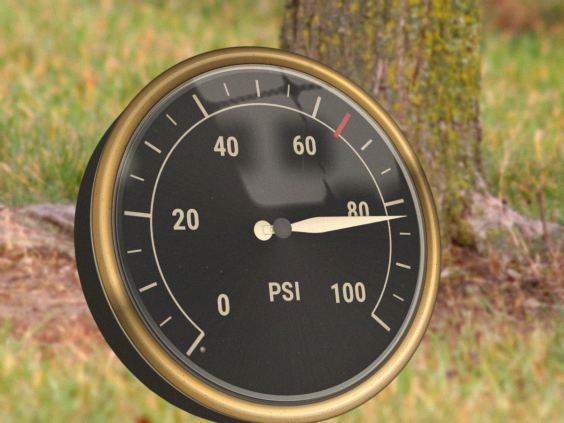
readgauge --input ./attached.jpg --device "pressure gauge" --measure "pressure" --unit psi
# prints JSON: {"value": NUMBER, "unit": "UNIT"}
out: {"value": 82.5, "unit": "psi"}
